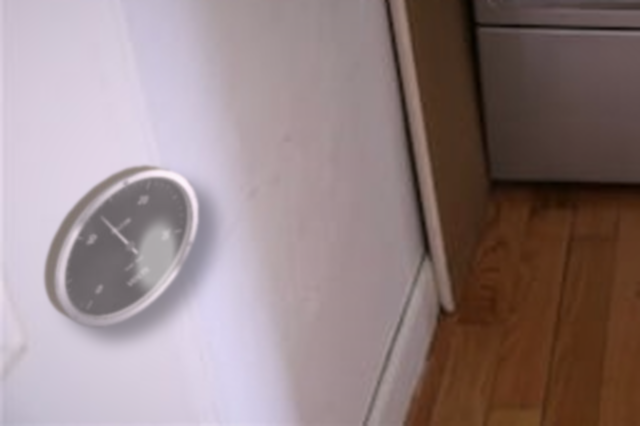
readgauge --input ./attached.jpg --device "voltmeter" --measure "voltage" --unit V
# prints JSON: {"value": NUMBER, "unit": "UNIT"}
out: {"value": 13, "unit": "V"}
